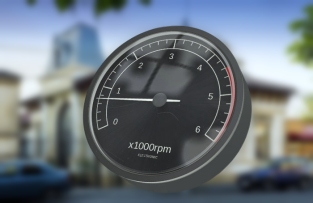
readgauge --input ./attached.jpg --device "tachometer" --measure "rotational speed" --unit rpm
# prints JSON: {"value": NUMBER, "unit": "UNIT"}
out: {"value": 700, "unit": "rpm"}
